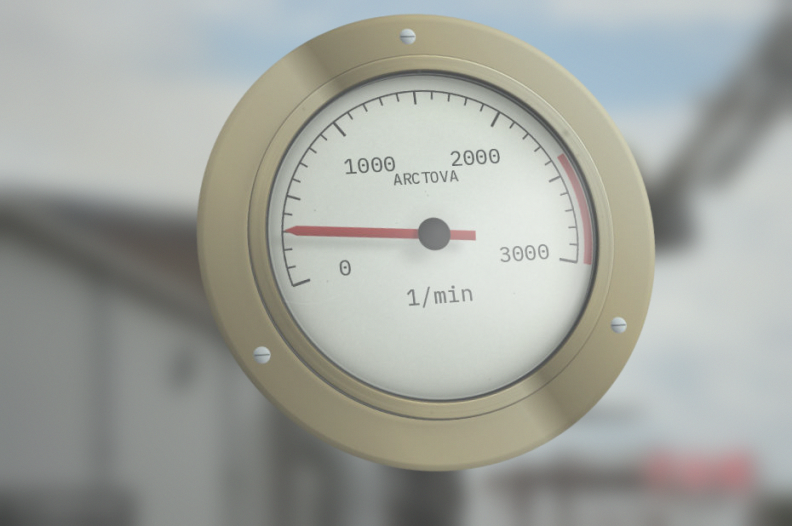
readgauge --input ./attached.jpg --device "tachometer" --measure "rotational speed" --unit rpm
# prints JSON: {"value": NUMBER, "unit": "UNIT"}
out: {"value": 300, "unit": "rpm"}
